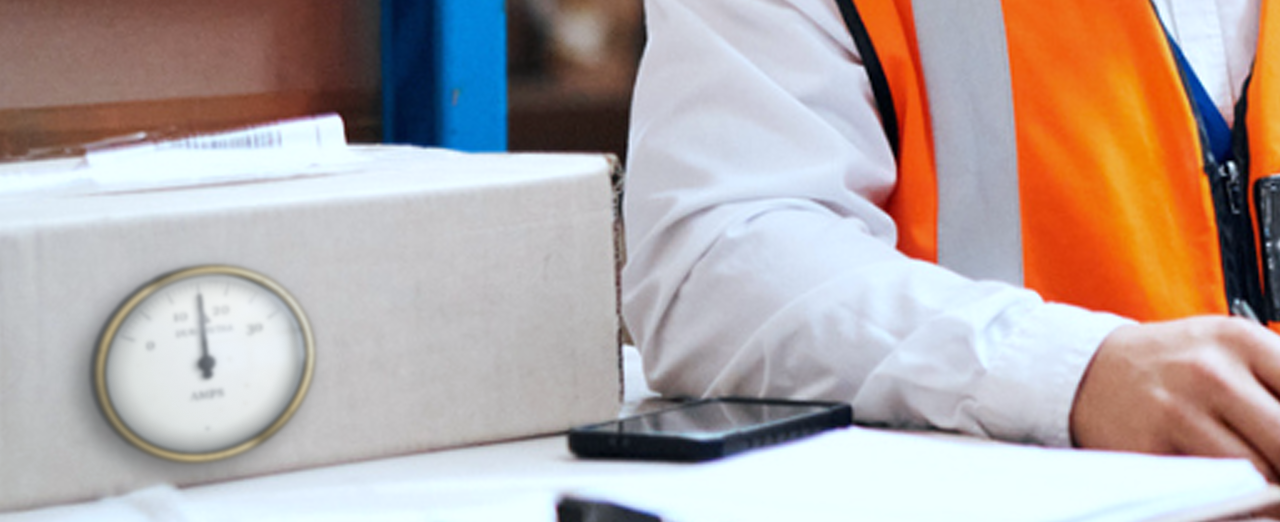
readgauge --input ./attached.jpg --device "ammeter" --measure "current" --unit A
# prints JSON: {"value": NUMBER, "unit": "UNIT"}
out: {"value": 15, "unit": "A"}
